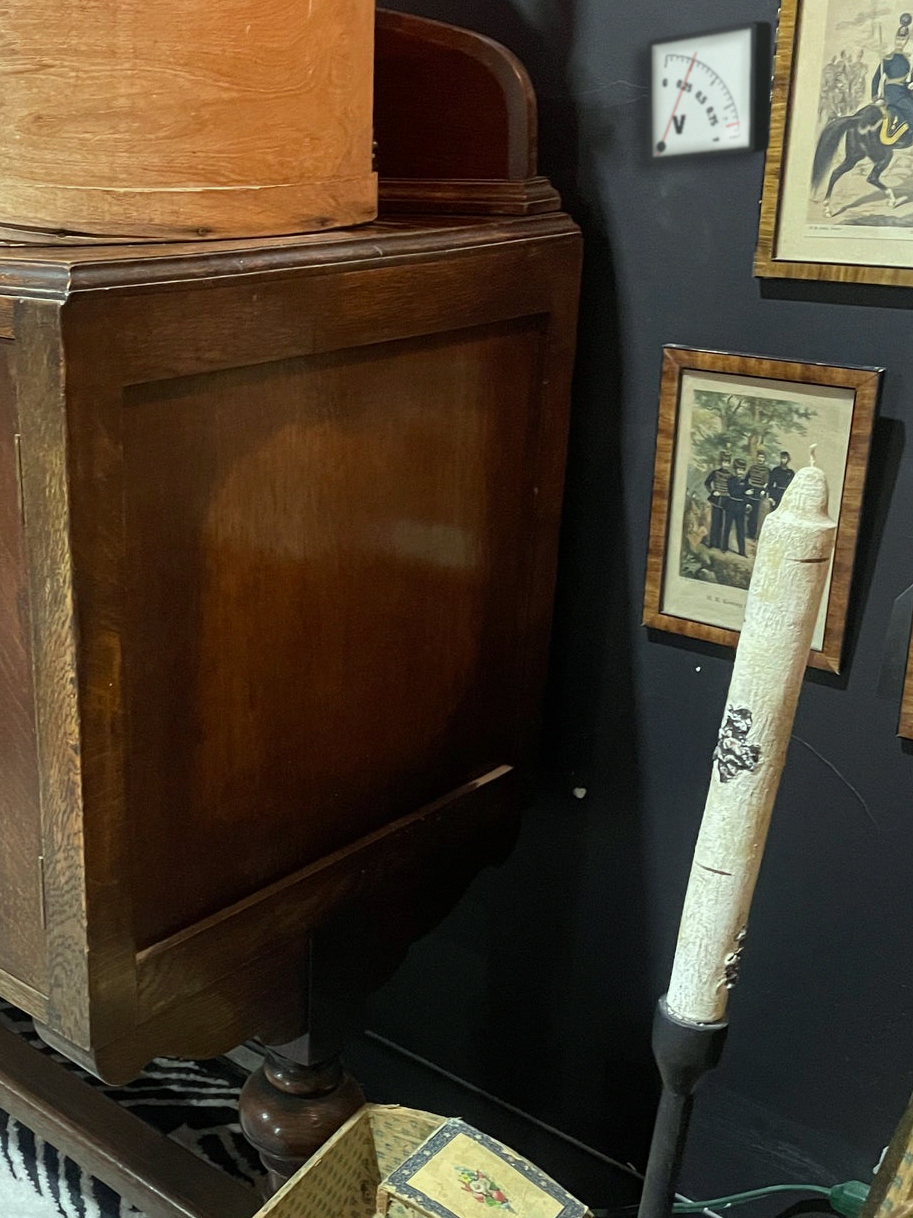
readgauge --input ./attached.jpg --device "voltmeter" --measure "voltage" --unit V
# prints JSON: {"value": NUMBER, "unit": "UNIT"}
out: {"value": 0.25, "unit": "V"}
